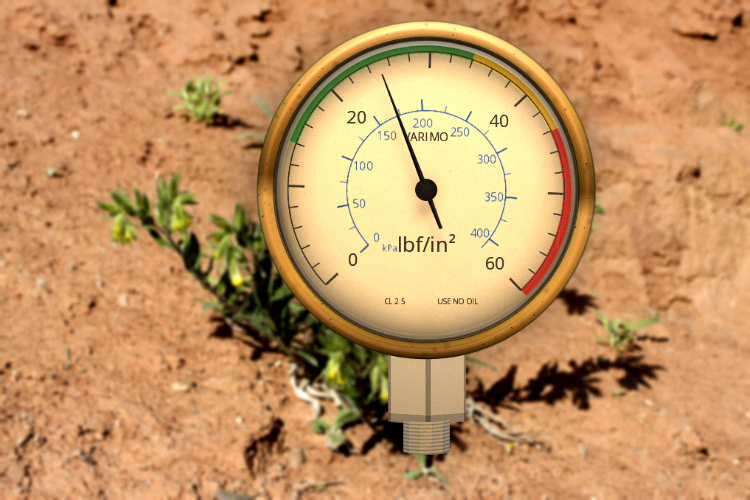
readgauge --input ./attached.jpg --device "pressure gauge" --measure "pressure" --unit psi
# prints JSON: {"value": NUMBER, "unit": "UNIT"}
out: {"value": 25, "unit": "psi"}
